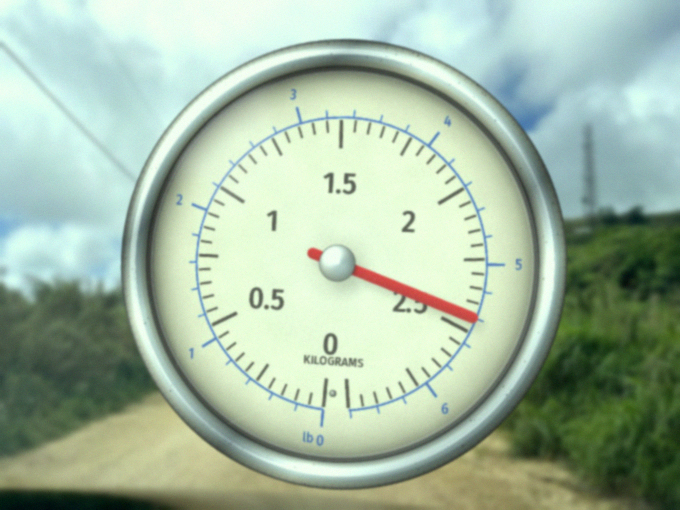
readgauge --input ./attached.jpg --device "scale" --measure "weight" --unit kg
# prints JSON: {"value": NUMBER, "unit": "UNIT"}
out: {"value": 2.45, "unit": "kg"}
